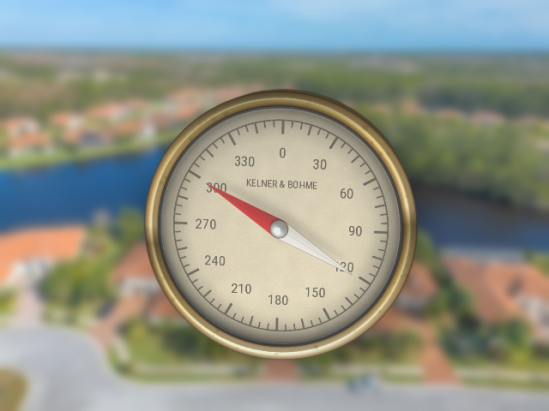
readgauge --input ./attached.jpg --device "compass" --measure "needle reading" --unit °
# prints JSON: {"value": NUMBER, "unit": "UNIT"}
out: {"value": 300, "unit": "°"}
